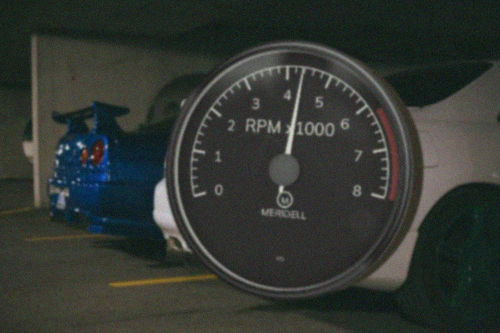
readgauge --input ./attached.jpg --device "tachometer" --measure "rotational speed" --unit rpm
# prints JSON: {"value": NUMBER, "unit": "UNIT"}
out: {"value": 4400, "unit": "rpm"}
